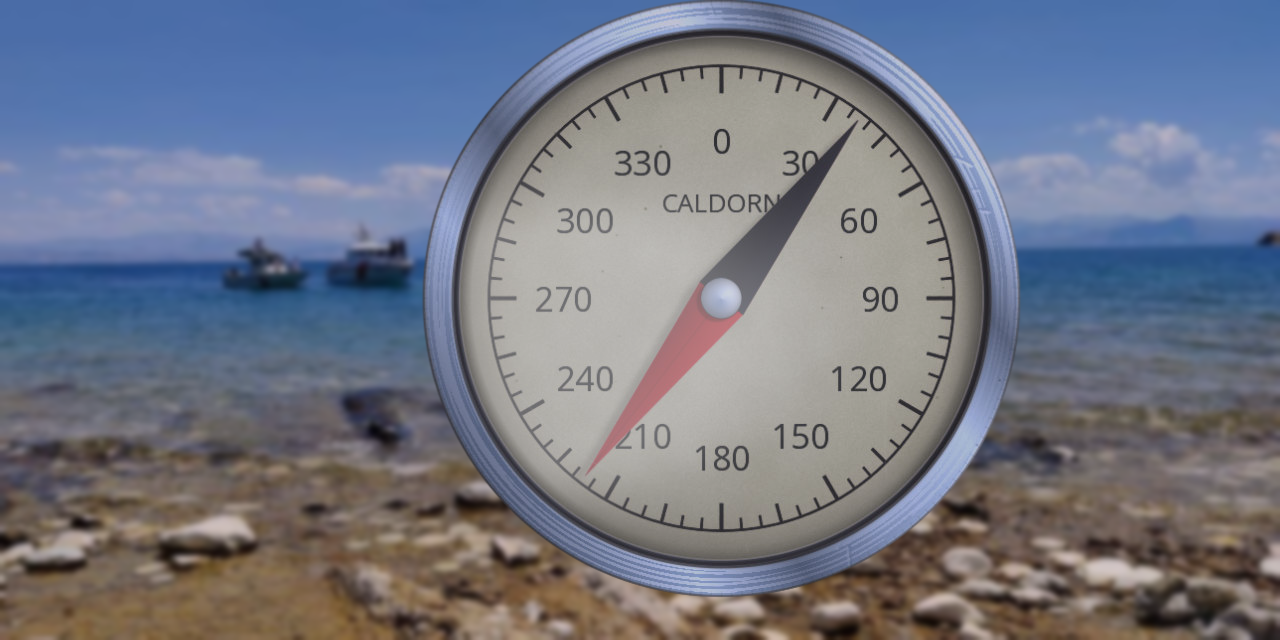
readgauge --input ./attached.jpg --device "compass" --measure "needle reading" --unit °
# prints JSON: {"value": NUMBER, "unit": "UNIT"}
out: {"value": 217.5, "unit": "°"}
